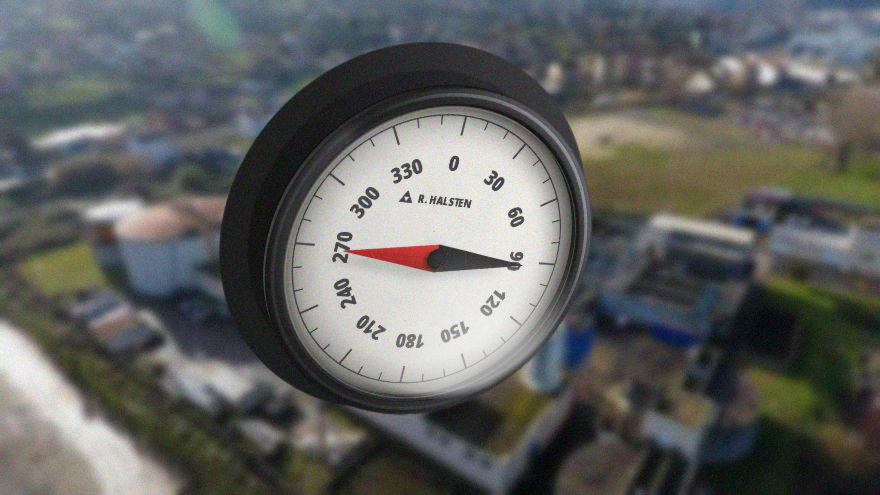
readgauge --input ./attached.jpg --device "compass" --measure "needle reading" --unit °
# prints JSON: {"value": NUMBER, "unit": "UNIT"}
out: {"value": 270, "unit": "°"}
